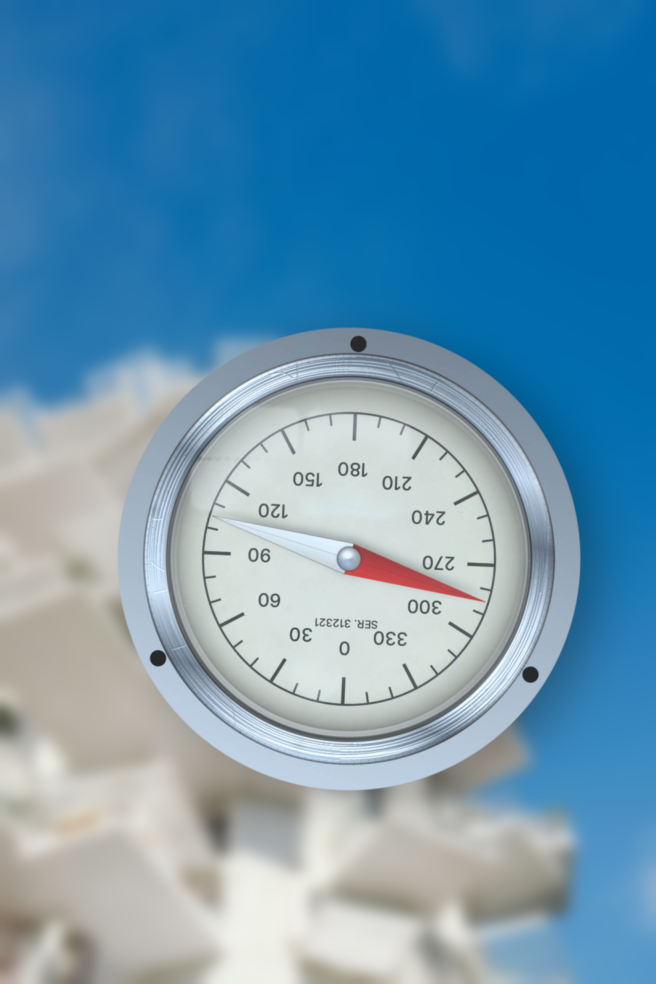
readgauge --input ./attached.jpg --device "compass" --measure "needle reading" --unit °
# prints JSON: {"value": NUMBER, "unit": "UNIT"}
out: {"value": 285, "unit": "°"}
